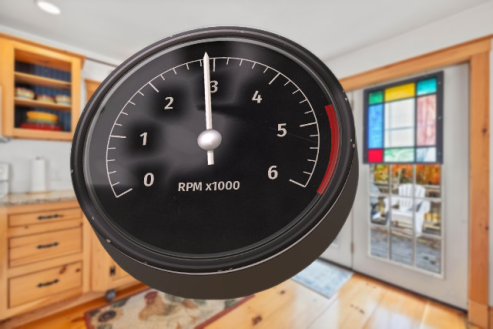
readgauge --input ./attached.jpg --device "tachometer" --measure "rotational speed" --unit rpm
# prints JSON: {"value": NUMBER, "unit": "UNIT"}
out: {"value": 2900, "unit": "rpm"}
